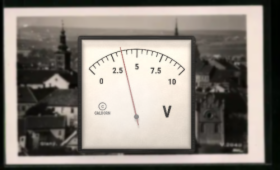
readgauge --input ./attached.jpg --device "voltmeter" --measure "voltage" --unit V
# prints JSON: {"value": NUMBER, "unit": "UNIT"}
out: {"value": 3.5, "unit": "V"}
